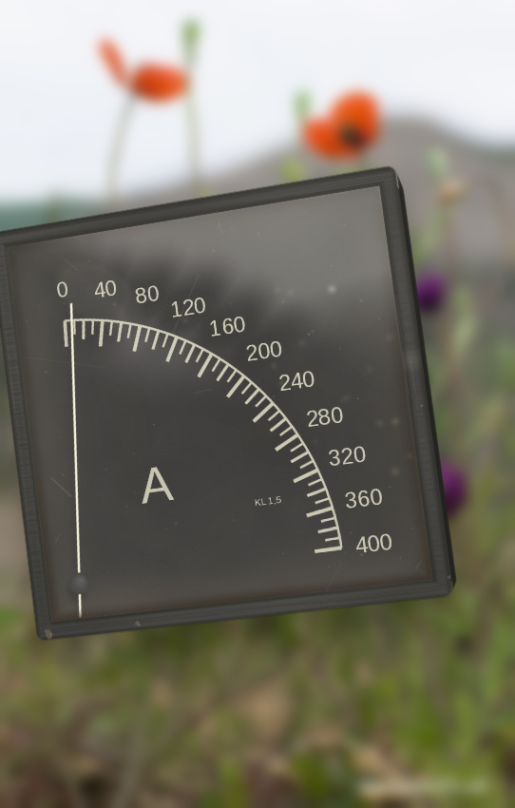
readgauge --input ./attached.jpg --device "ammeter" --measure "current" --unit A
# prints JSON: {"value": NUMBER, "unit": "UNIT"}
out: {"value": 10, "unit": "A"}
